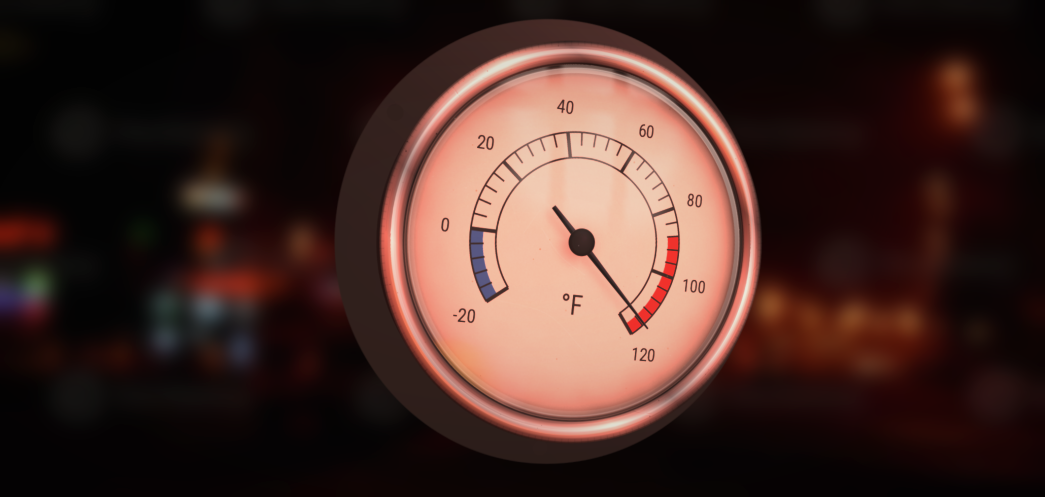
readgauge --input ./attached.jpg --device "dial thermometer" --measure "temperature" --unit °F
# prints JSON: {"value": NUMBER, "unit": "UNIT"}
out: {"value": 116, "unit": "°F"}
